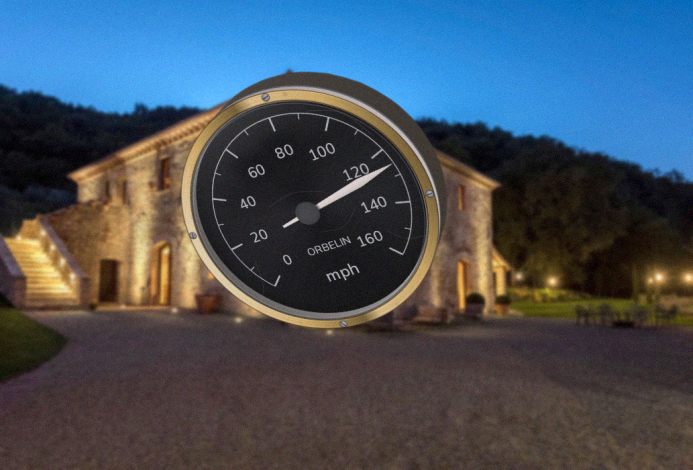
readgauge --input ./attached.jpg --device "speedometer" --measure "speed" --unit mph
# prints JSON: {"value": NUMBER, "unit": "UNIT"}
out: {"value": 125, "unit": "mph"}
